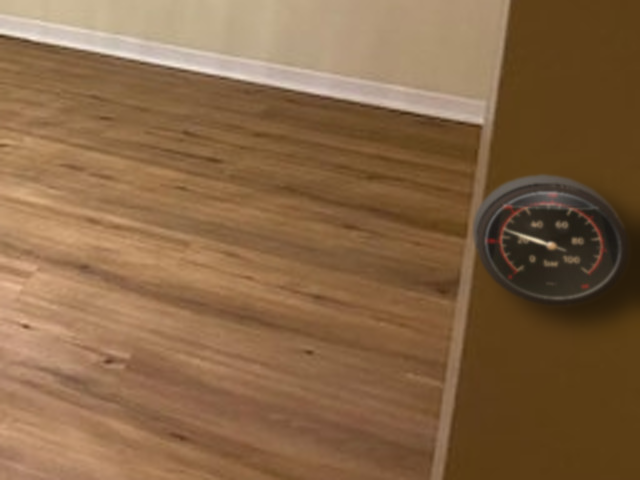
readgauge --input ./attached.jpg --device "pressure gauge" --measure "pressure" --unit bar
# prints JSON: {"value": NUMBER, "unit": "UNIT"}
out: {"value": 25, "unit": "bar"}
